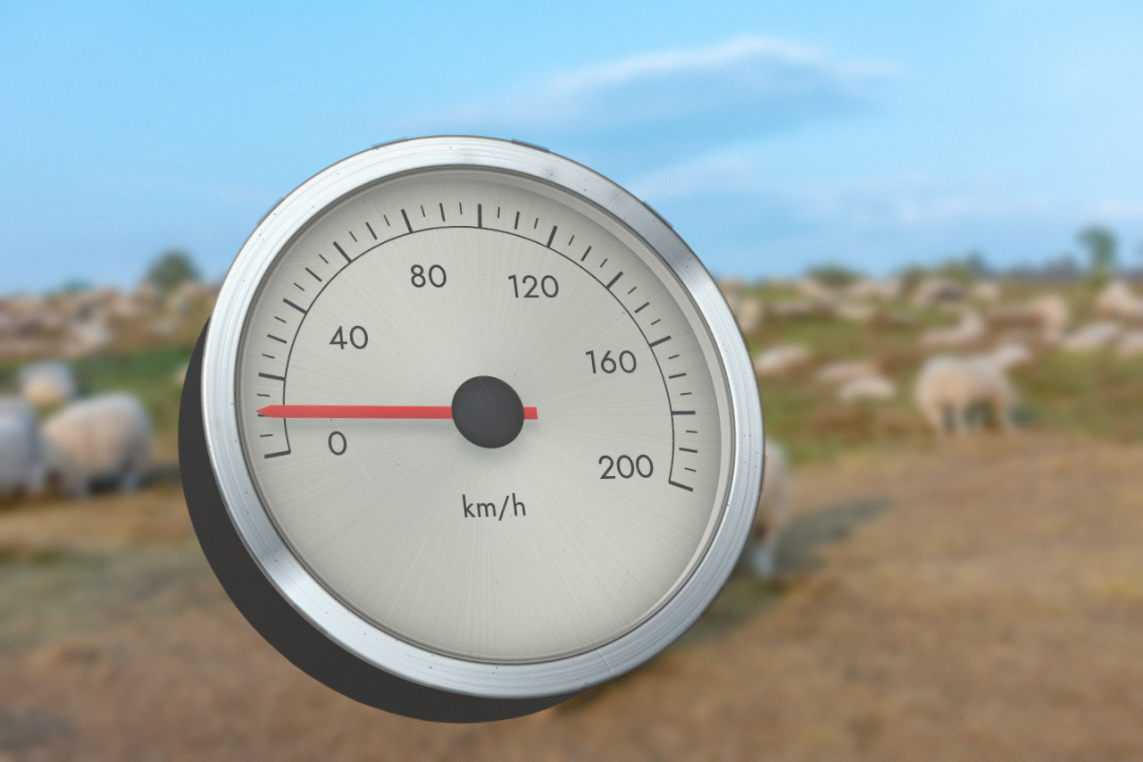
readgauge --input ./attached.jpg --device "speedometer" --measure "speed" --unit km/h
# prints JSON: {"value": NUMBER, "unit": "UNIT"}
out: {"value": 10, "unit": "km/h"}
